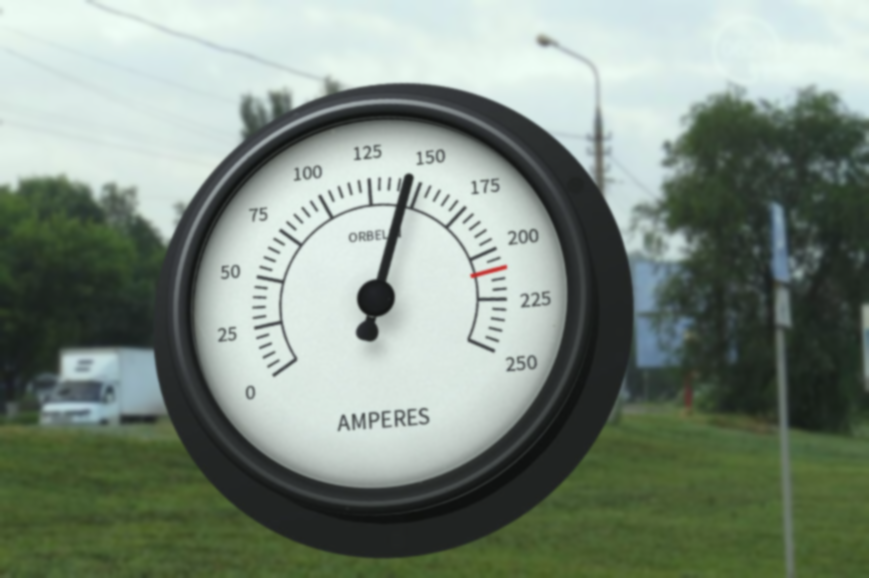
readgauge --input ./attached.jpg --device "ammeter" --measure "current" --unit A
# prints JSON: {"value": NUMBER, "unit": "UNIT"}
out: {"value": 145, "unit": "A"}
